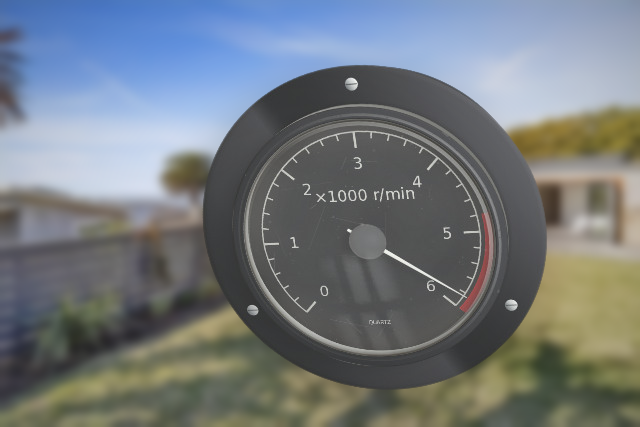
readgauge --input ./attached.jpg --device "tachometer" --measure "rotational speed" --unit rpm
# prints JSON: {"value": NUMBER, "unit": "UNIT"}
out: {"value": 5800, "unit": "rpm"}
